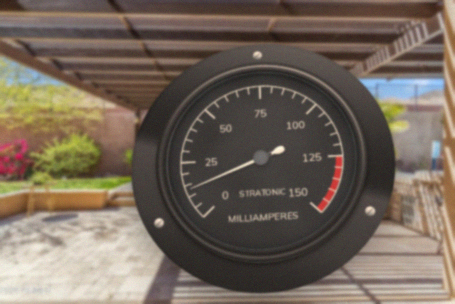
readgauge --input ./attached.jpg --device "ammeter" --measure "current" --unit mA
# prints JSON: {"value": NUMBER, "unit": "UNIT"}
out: {"value": 12.5, "unit": "mA"}
